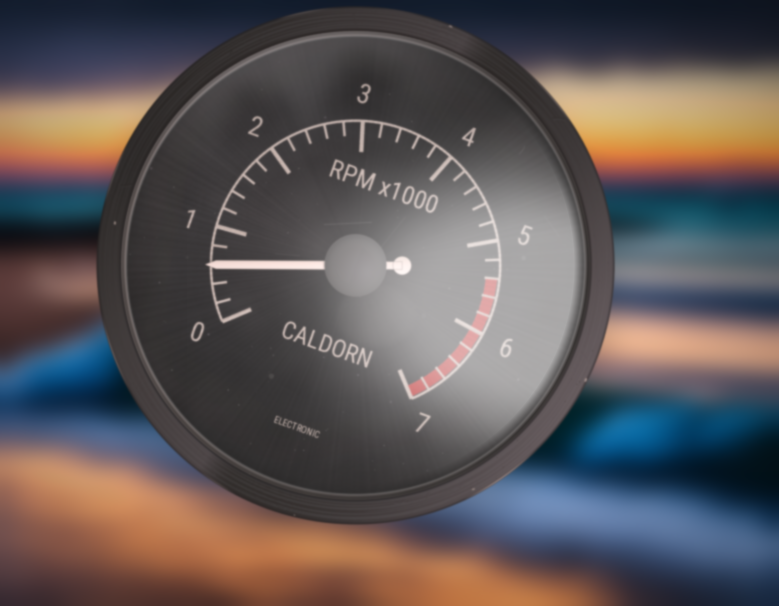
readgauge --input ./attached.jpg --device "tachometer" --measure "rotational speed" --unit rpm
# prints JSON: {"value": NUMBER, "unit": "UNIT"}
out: {"value": 600, "unit": "rpm"}
